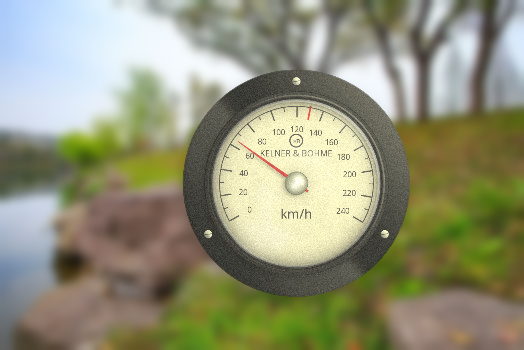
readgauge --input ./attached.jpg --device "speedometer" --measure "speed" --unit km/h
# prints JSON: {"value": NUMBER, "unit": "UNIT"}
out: {"value": 65, "unit": "km/h"}
